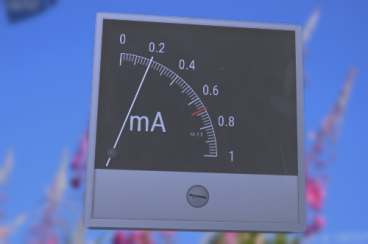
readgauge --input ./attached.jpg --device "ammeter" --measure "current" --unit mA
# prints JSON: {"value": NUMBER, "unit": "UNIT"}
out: {"value": 0.2, "unit": "mA"}
